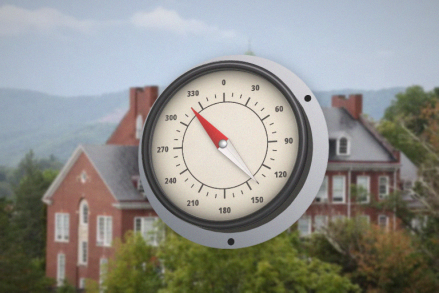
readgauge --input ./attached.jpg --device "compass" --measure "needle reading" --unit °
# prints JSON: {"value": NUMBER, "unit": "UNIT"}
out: {"value": 320, "unit": "°"}
